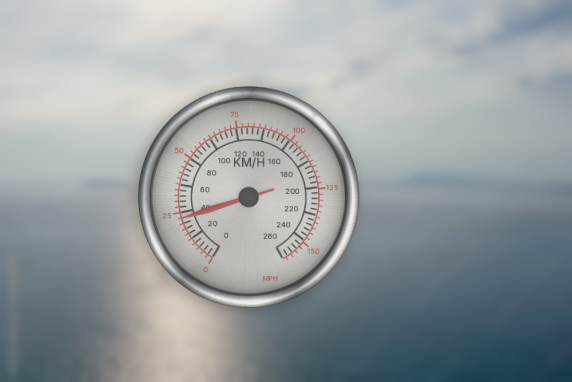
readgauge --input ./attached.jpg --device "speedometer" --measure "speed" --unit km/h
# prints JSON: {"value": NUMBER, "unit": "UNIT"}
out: {"value": 36, "unit": "km/h"}
